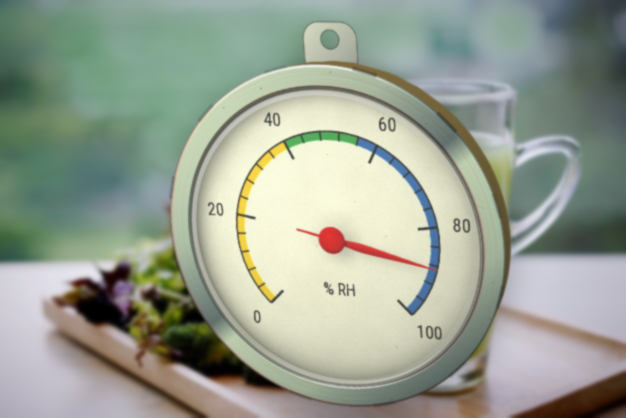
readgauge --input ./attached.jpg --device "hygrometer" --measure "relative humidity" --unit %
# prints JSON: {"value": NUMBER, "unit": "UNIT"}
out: {"value": 88, "unit": "%"}
